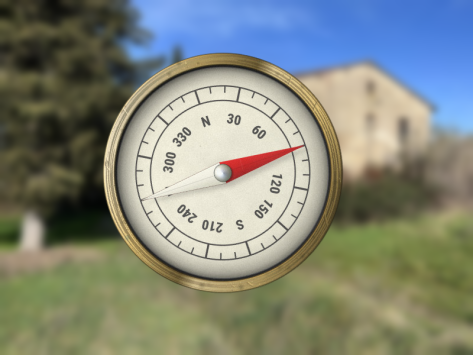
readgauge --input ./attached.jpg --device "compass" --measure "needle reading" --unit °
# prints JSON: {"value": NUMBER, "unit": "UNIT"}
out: {"value": 90, "unit": "°"}
